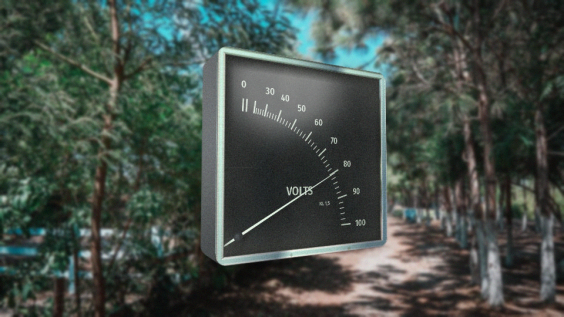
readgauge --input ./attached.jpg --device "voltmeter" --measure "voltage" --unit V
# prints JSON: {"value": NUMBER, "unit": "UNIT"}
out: {"value": 80, "unit": "V"}
